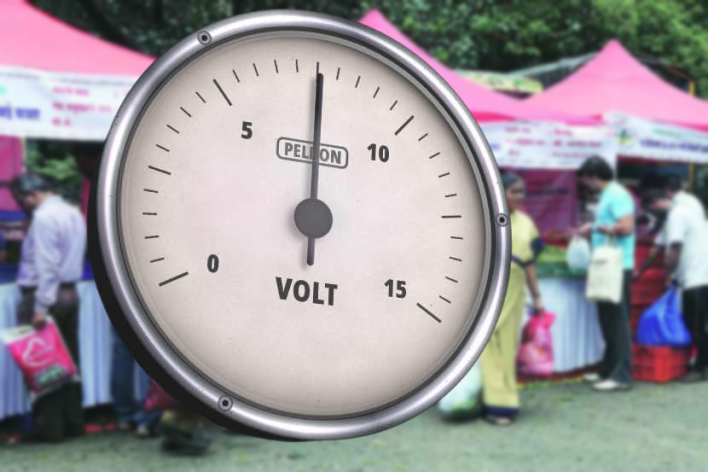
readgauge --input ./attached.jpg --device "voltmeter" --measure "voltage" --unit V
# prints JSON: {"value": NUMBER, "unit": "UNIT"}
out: {"value": 7.5, "unit": "V"}
